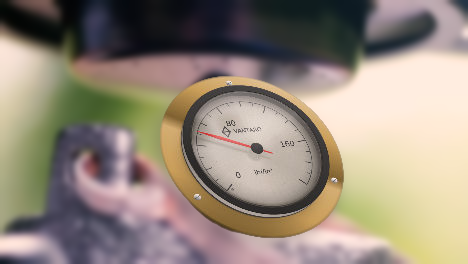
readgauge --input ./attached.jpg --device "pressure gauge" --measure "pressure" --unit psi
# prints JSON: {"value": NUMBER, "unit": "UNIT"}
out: {"value": 50, "unit": "psi"}
